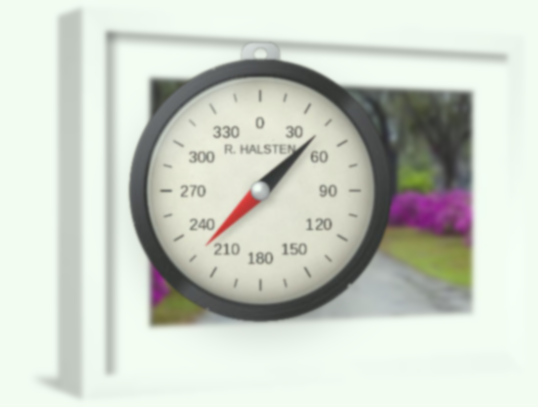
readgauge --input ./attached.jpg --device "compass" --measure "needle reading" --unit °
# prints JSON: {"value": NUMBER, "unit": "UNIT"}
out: {"value": 225, "unit": "°"}
